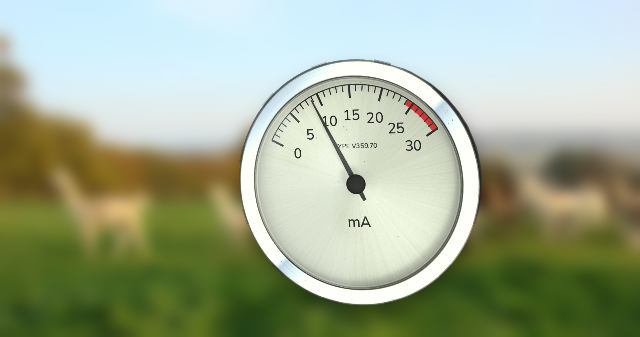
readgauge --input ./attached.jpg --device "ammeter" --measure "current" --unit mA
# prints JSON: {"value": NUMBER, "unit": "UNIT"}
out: {"value": 9, "unit": "mA"}
